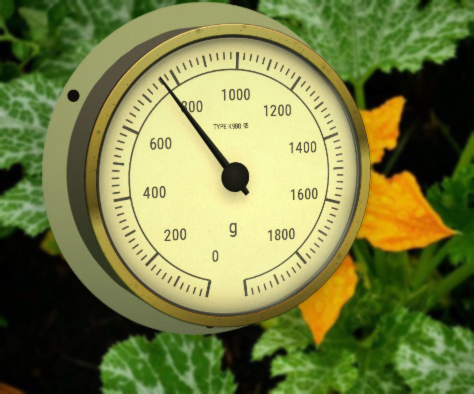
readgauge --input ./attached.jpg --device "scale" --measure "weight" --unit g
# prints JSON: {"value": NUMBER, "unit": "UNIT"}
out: {"value": 760, "unit": "g"}
